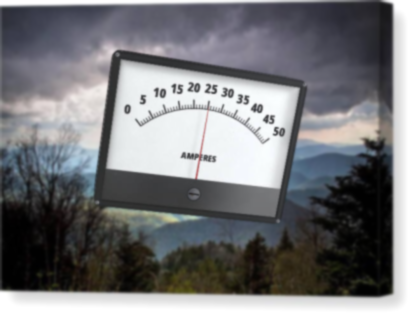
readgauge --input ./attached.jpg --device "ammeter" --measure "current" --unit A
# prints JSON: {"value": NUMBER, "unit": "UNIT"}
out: {"value": 25, "unit": "A"}
